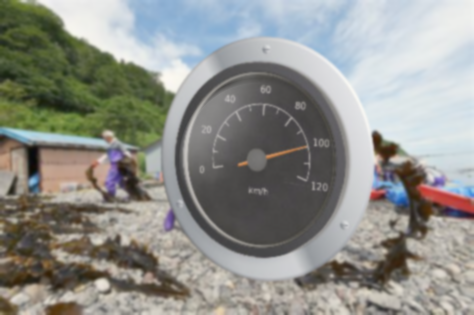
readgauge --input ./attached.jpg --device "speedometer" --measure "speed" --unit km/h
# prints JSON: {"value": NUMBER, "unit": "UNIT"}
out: {"value": 100, "unit": "km/h"}
